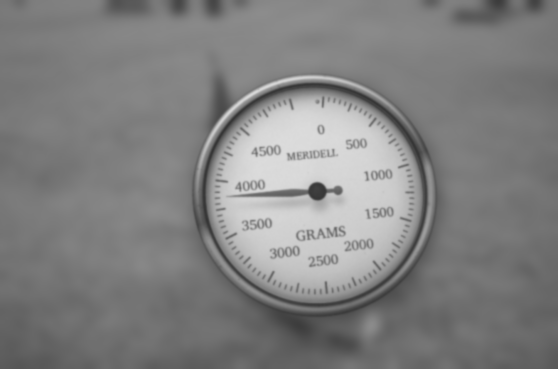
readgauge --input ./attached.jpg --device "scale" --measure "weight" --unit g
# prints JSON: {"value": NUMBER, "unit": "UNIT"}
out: {"value": 3850, "unit": "g"}
